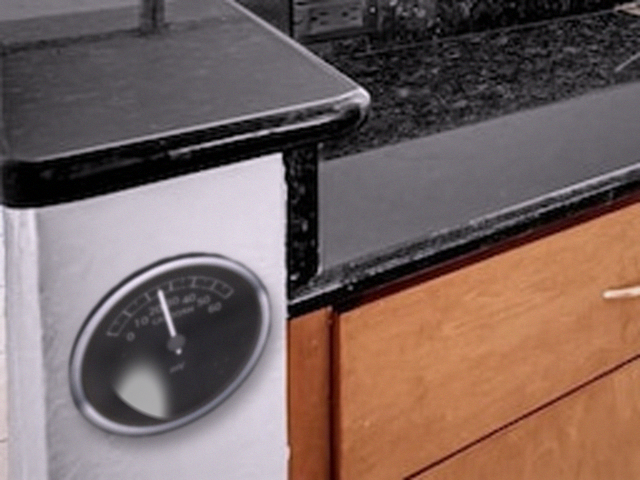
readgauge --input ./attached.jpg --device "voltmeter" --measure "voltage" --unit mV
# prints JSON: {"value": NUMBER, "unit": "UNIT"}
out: {"value": 25, "unit": "mV"}
